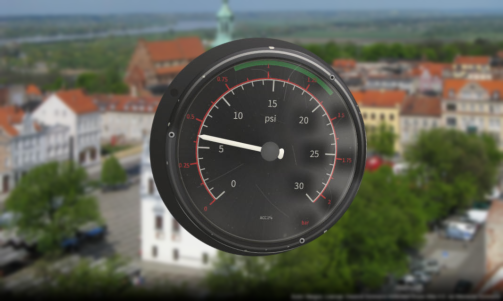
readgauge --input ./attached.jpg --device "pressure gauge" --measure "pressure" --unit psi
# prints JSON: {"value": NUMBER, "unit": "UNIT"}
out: {"value": 6, "unit": "psi"}
